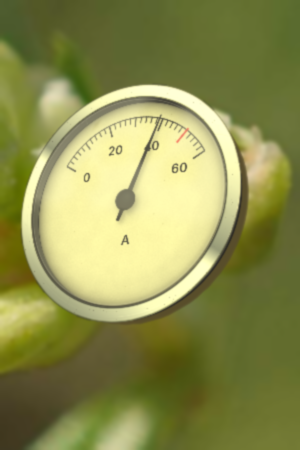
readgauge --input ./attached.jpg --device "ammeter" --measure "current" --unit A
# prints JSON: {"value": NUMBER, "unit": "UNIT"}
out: {"value": 40, "unit": "A"}
